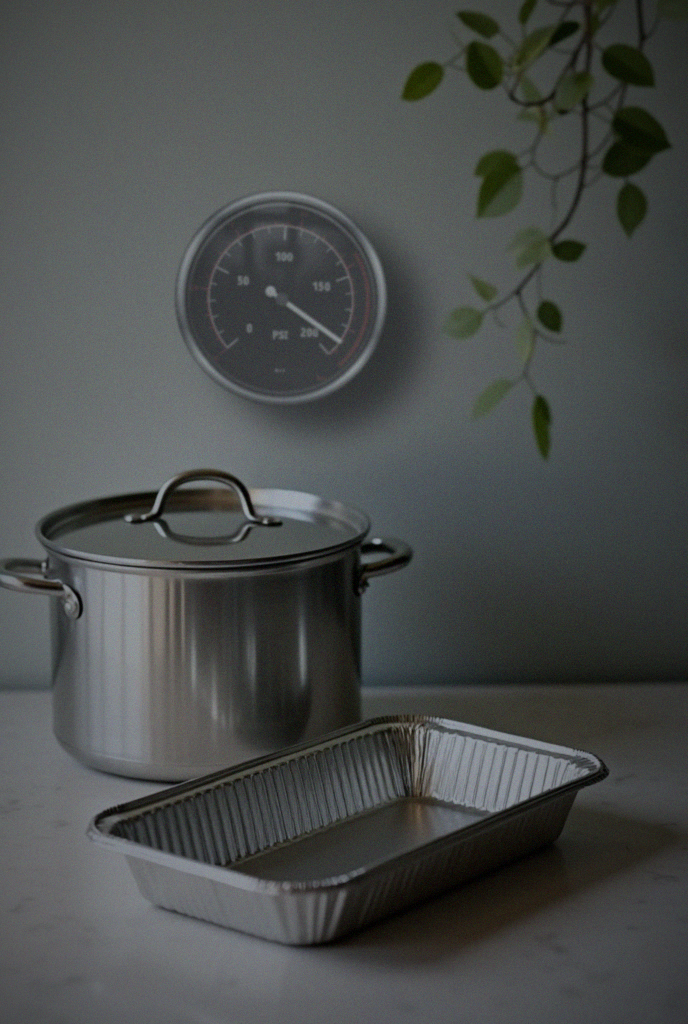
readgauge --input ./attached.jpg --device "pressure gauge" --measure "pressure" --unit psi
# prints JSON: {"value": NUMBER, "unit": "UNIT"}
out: {"value": 190, "unit": "psi"}
